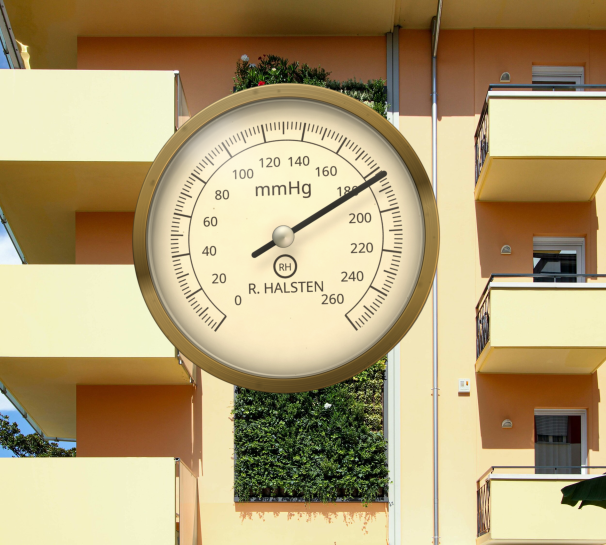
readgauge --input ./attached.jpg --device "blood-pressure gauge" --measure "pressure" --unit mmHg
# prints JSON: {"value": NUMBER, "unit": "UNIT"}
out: {"value": 184, "unit": "mmHg"}
